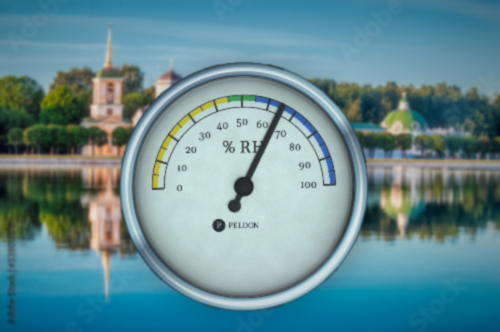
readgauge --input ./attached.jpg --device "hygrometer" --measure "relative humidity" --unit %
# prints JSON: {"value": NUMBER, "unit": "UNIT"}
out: {"value": 65, "unit": "%"}
